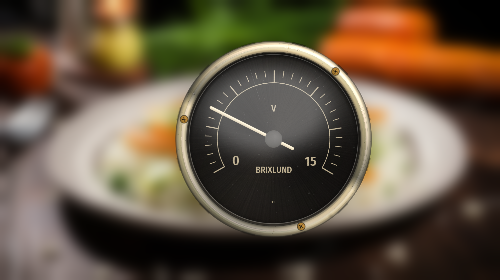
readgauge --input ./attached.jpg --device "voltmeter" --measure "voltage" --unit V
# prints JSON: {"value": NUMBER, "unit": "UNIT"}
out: {"value": 3.5, "unit": "V"}
